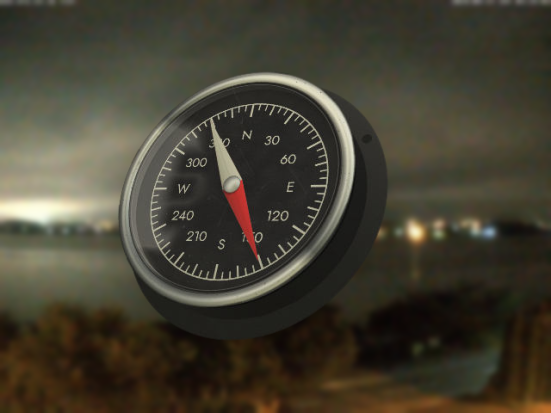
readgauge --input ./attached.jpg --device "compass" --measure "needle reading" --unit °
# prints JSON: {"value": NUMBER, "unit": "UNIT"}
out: {"value": 150, "unit": "°"}
